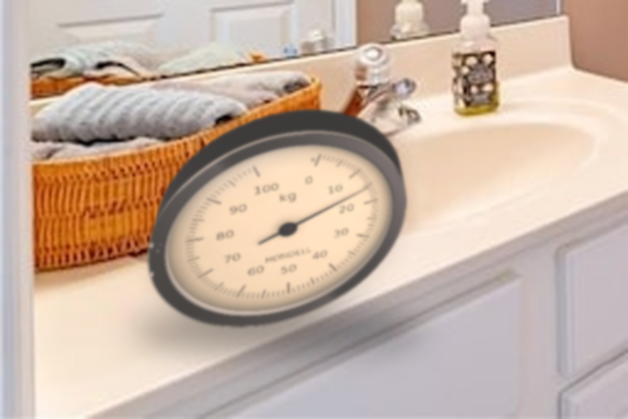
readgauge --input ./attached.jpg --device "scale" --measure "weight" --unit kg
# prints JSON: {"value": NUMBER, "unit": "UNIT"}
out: {"value": 15, "unit": "kg"}
